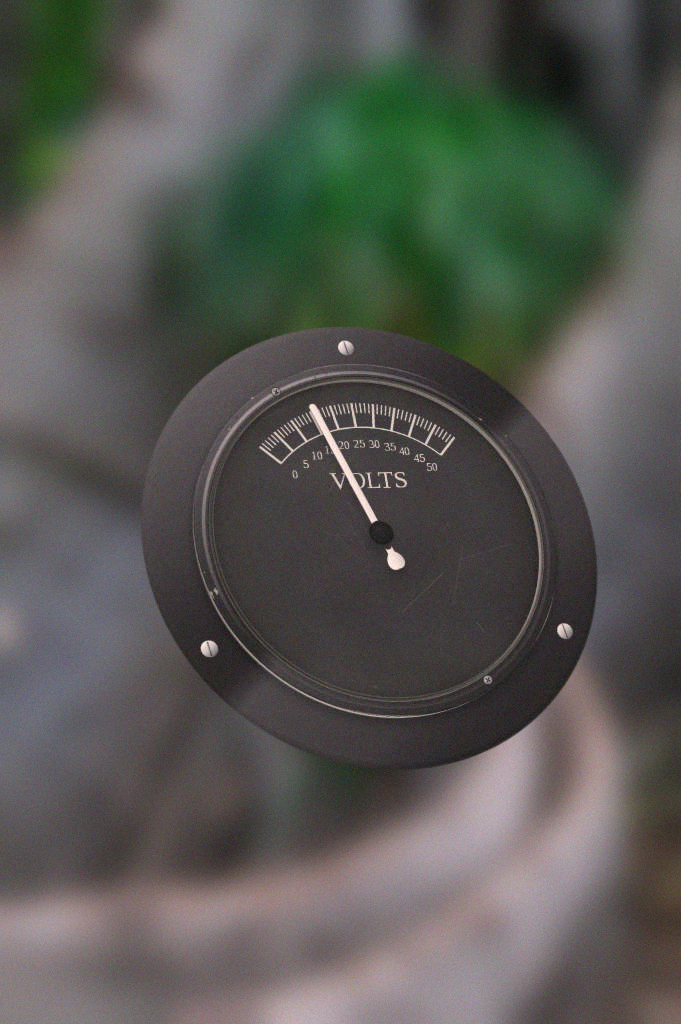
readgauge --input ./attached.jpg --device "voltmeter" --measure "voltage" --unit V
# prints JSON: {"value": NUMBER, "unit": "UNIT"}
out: {"value": 15, "unit": "V"}
